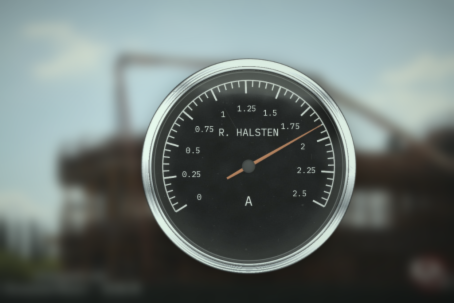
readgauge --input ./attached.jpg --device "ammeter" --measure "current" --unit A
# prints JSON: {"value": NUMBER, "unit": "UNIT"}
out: {"value": 1.9, "unit": "A"}
